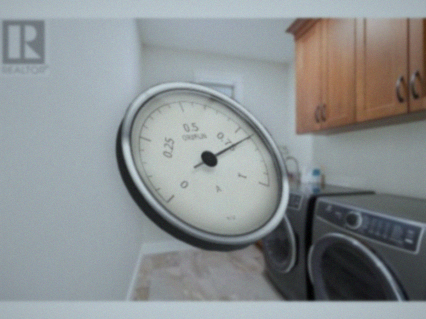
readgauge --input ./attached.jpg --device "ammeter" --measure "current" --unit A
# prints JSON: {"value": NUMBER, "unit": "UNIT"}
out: {"value": 0.8, "unit": "A"}
